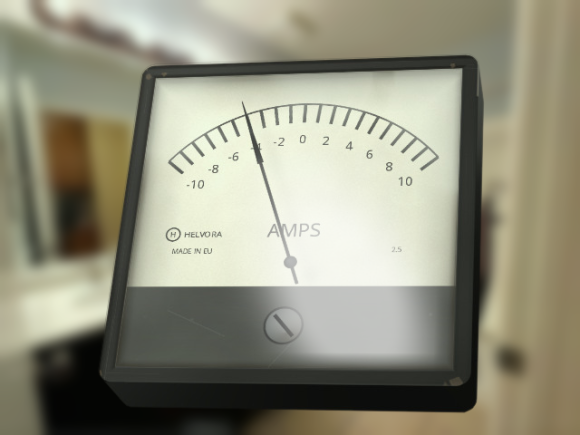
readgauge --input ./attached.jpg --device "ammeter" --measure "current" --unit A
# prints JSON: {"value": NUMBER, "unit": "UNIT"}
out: {"value": -4, "unit": "A"}
